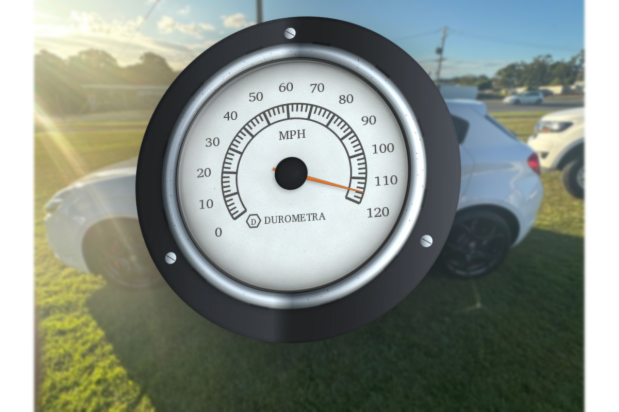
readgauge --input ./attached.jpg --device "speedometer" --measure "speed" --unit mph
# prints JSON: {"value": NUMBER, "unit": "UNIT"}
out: {"value": 116, "unit": "mph"}
